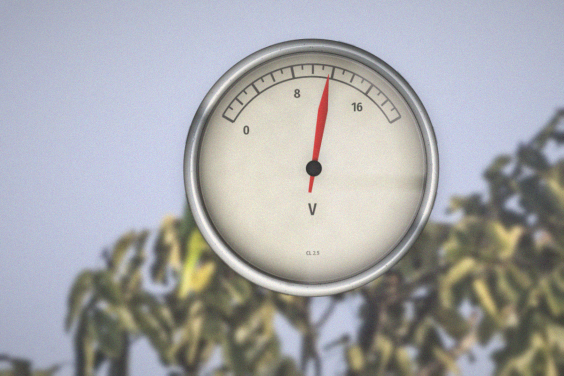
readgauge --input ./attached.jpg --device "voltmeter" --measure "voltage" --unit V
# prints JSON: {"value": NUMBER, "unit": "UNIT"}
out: {"value": 11.5, "unit": "V"}
